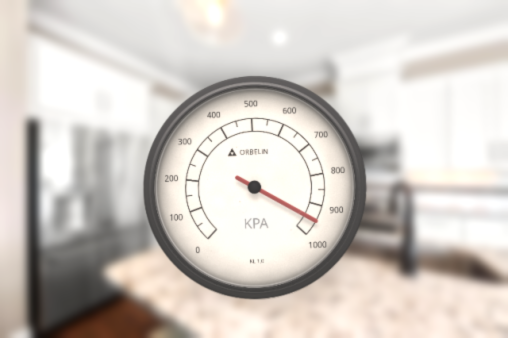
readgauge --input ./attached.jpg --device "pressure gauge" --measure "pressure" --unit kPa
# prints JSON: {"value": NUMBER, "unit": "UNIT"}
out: {"value": 950, "unit": "kPa"}
